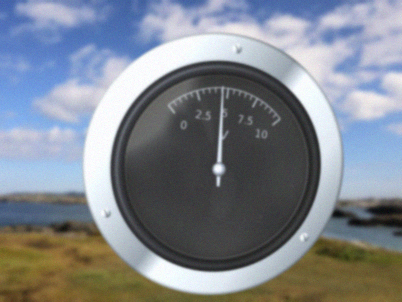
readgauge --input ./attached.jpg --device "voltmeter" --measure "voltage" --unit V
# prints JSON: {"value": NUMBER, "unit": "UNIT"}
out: {"value": 4.5, "unit": "V"}
